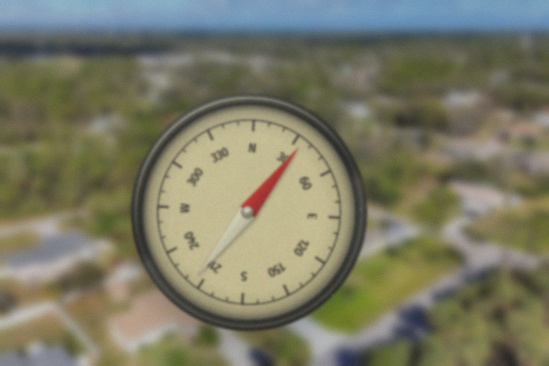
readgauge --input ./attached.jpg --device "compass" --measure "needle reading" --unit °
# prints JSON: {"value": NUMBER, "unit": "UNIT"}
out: {"value": 35, "unit": "°"}
